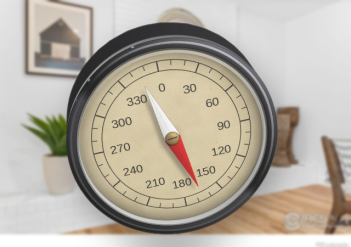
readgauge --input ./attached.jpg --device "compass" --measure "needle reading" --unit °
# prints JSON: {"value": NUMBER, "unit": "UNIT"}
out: {"value": 165, "unit": "°"}
